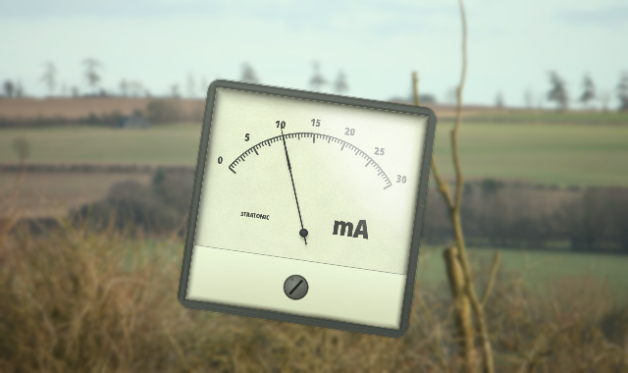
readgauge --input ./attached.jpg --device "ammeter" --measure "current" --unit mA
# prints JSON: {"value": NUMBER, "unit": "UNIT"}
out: {"value": 10, "unit": "mA"}
